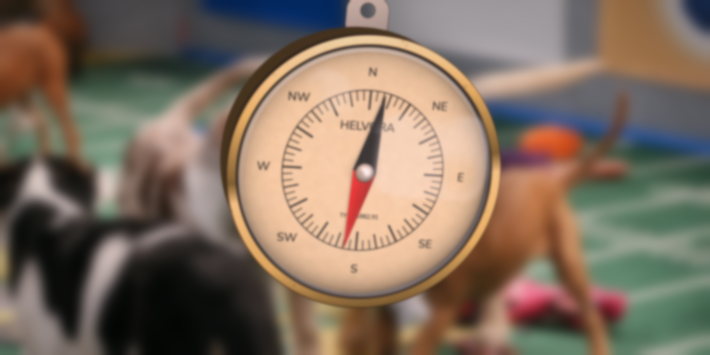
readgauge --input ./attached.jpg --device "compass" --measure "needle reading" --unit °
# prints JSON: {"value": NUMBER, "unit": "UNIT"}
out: {"value": 190, "unit": "°"}
